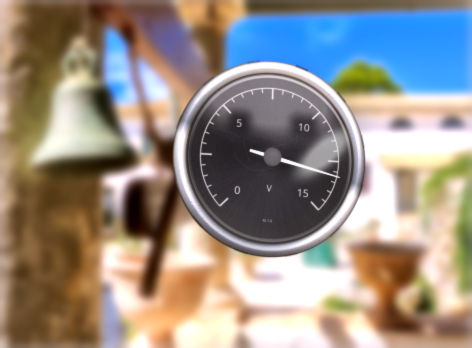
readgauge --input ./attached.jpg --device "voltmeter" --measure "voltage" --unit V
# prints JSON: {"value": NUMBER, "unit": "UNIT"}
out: {"value": 13.25, "unit": "V"}
